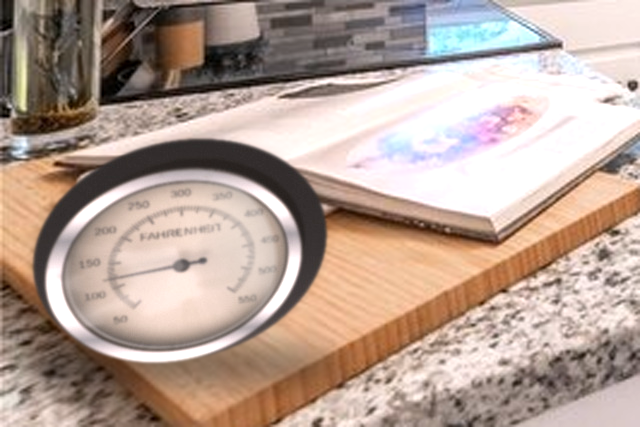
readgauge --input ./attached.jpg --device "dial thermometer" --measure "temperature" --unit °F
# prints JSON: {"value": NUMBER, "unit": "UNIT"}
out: {"value": 125, "unit": "°F"}
